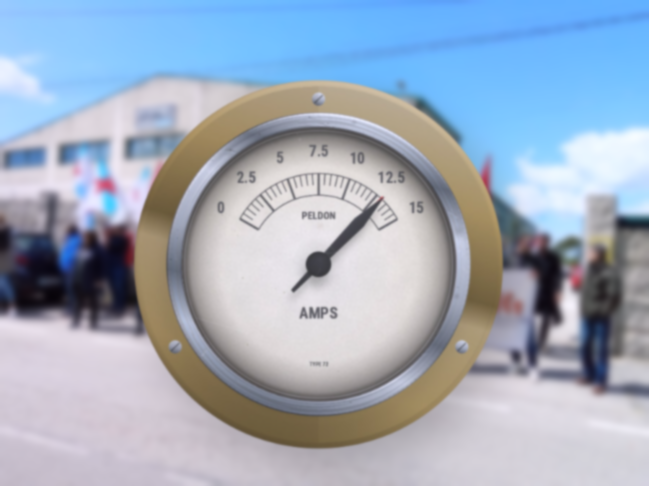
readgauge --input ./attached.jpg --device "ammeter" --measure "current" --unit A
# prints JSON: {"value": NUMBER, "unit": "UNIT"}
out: {"value": 13, "unit": "A"}
